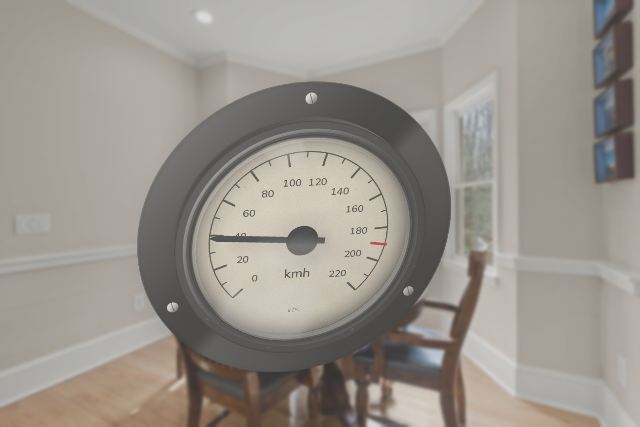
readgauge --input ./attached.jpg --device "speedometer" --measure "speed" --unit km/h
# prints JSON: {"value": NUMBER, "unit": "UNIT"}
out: {"value": 40, "unit": "km/h"}
